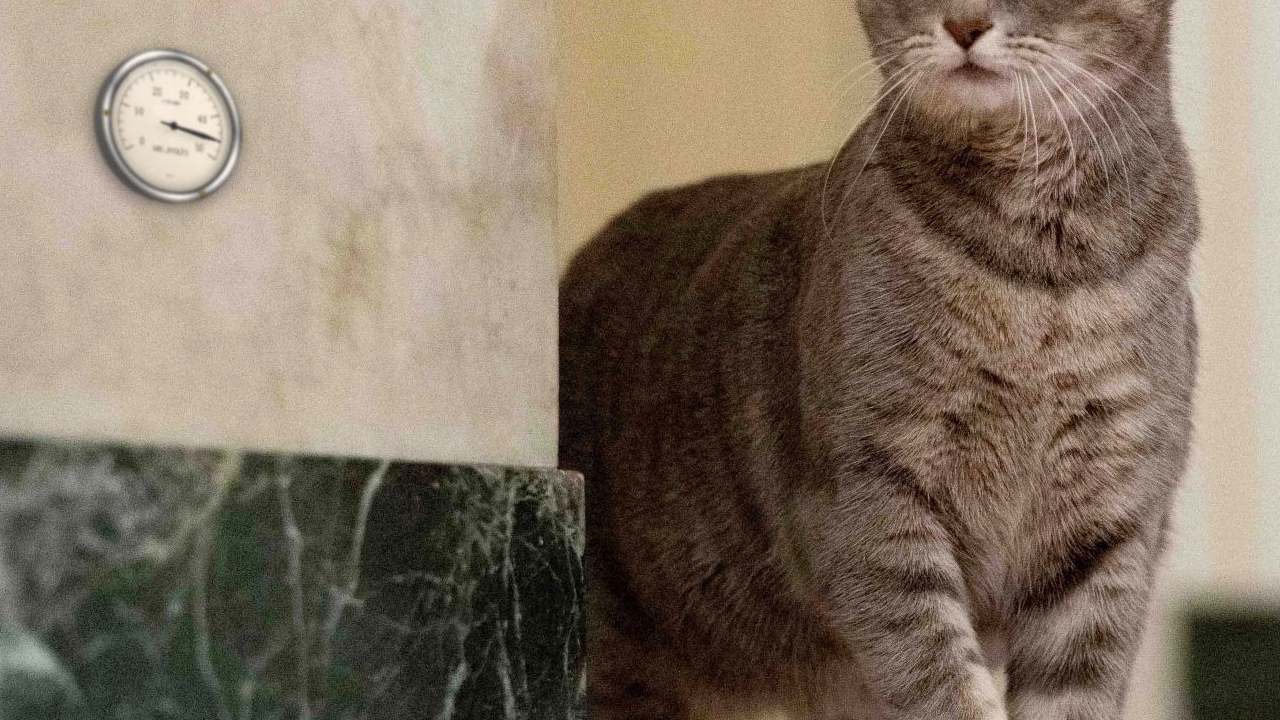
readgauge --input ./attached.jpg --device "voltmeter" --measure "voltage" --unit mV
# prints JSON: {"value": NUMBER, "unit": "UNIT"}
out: {"value": 46, "unit": "mV"}
